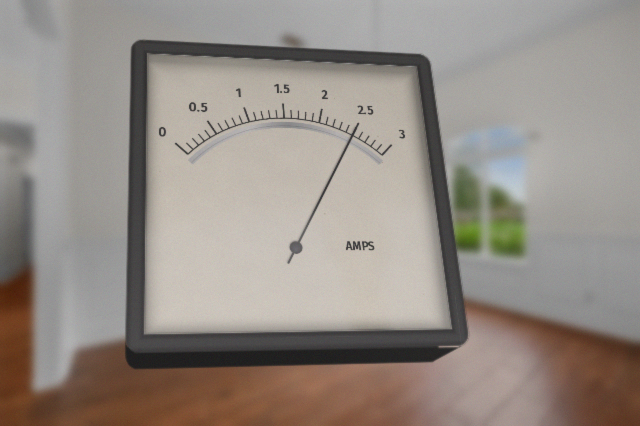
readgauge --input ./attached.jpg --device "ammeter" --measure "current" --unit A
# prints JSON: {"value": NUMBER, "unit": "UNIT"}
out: {"value": 2.5, "unit": "A"}
